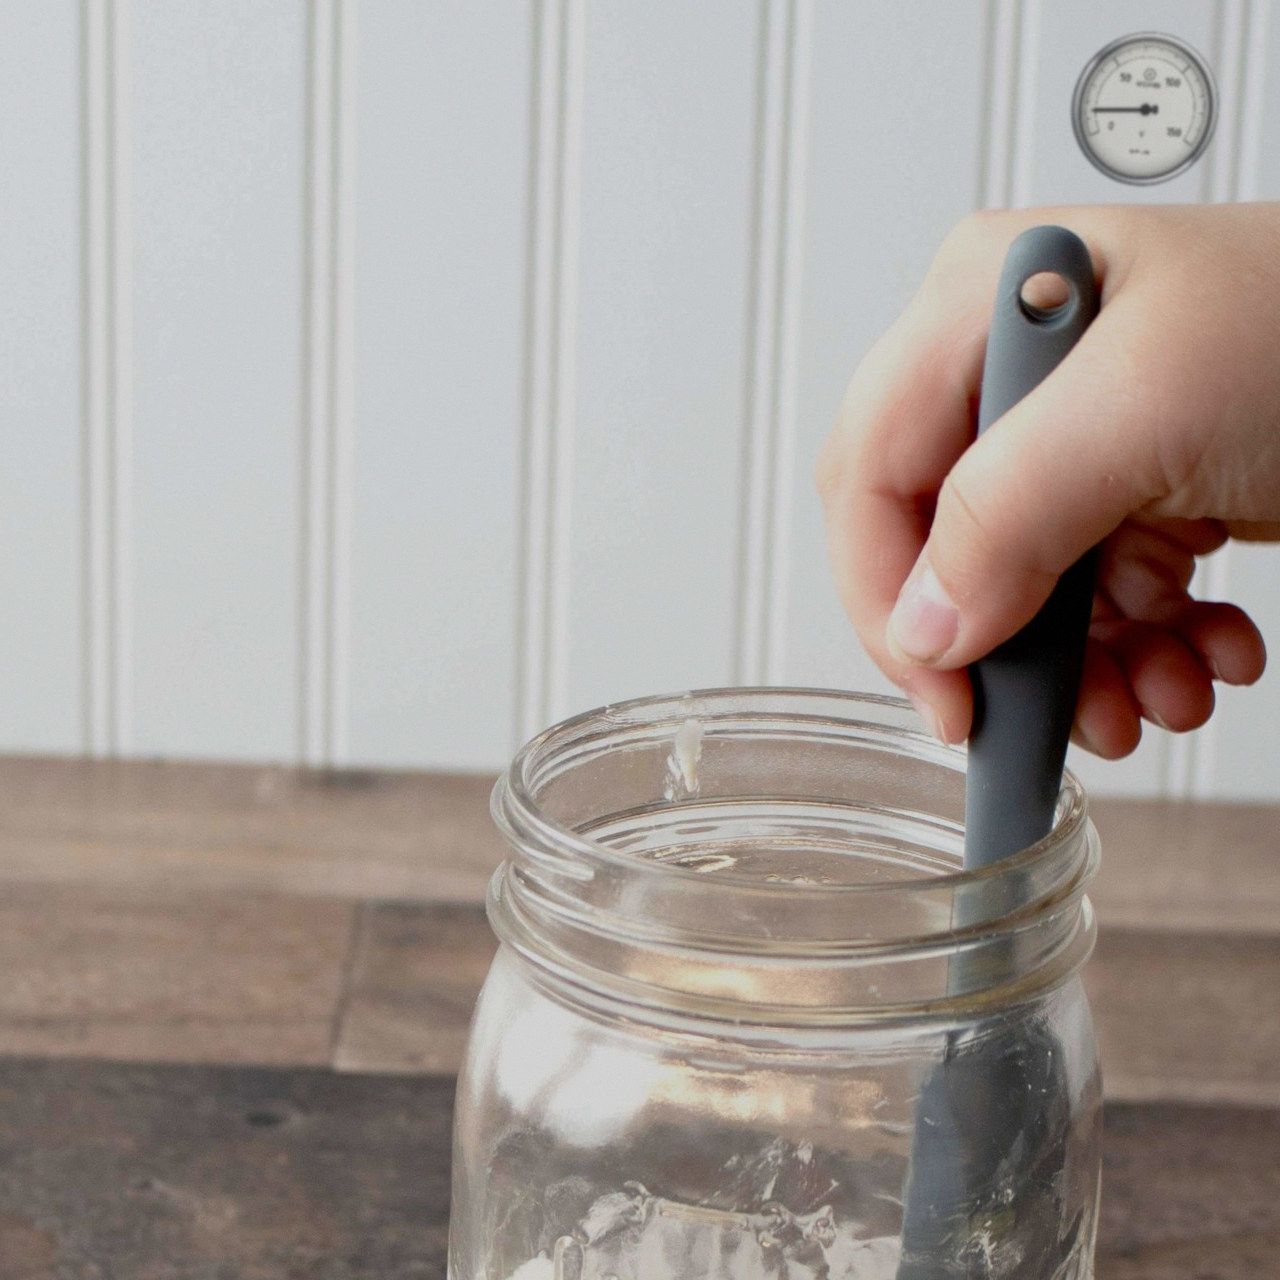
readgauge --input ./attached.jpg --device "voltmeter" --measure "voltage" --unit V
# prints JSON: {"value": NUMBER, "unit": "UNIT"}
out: {"value": 15, "unit": "V"}
